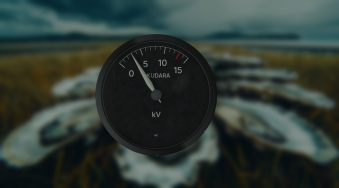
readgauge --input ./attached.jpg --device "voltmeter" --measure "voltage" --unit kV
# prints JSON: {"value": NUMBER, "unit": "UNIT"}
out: {"value": 3, "unit": "kV"}
